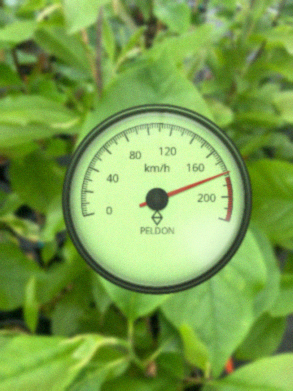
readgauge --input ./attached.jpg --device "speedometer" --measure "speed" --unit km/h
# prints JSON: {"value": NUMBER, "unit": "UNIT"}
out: {"value": 180, "unit": "km/h"}
